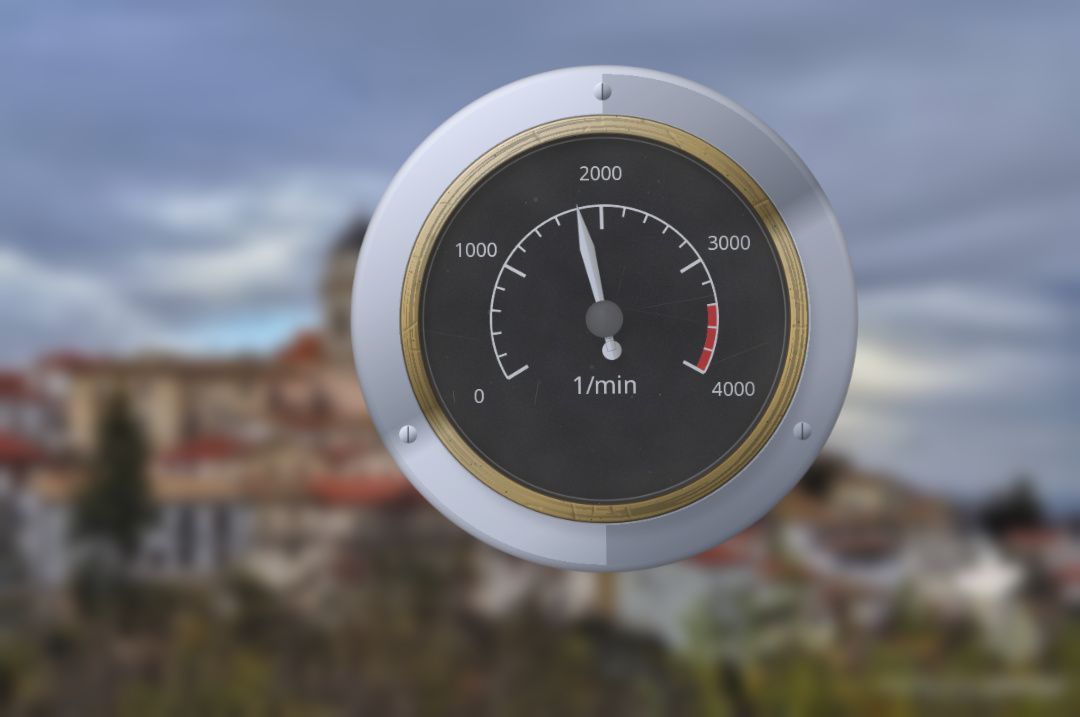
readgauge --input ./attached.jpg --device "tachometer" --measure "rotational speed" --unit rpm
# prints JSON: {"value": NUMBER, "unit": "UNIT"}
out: {"value": 1800, "unit": "rpm"}
